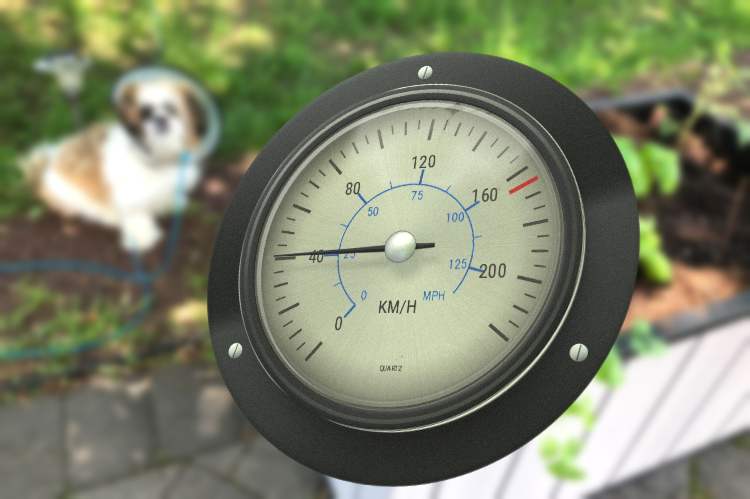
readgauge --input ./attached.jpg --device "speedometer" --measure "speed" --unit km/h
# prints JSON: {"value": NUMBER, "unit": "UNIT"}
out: {"value": 40, "unit": "km/h"}
